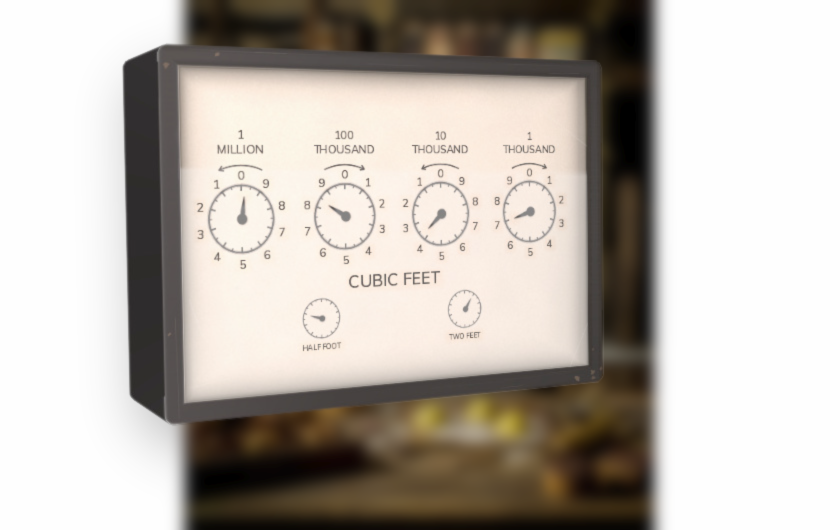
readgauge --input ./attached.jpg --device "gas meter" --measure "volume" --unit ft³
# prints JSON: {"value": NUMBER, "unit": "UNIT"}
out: {"value": 983700, "unit": "ft³"}
